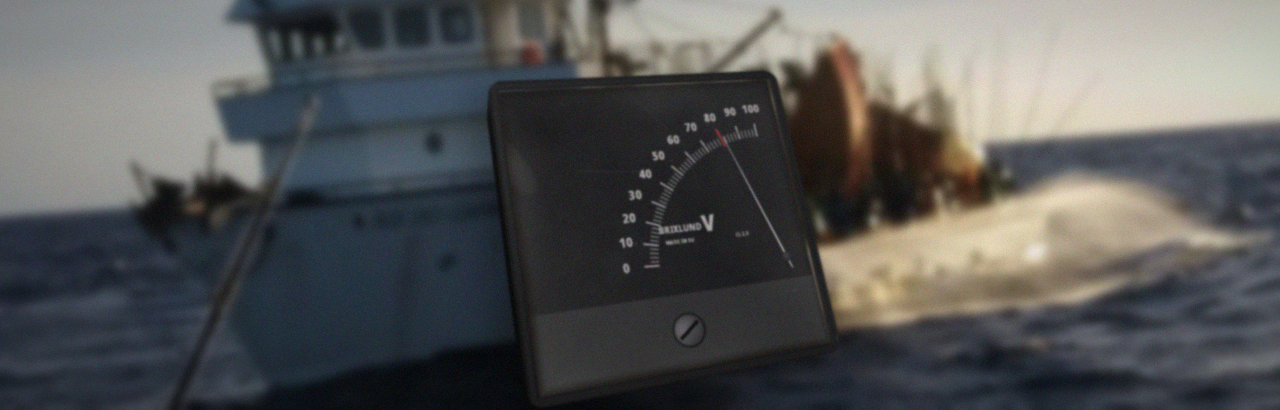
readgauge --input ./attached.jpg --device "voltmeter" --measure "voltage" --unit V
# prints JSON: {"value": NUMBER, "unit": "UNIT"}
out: {"value": 80, "unit": "V"}
